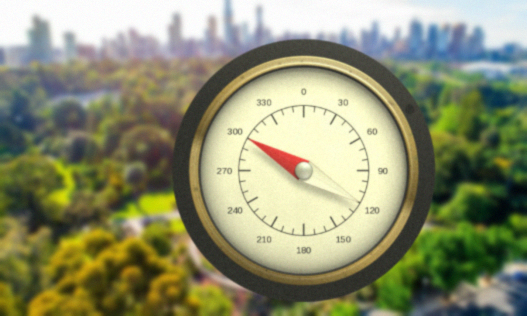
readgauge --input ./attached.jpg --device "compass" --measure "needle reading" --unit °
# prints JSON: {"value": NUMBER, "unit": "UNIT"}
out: {"value": 300, "unit": "°"}
